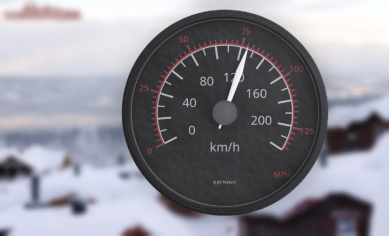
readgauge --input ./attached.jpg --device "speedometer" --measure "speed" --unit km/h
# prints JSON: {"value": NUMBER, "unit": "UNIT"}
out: {"value": 125, "unit": "km/h"}
